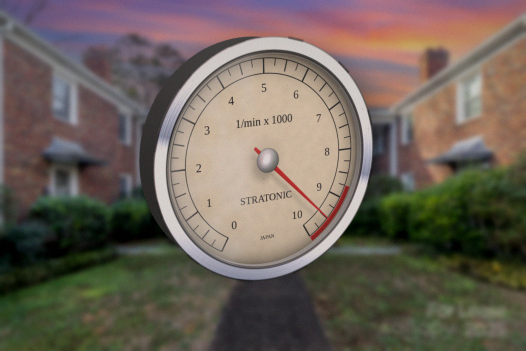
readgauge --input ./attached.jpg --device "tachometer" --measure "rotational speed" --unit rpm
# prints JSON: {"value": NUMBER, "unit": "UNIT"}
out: {"value": 9500, "unit": "rpm"}
